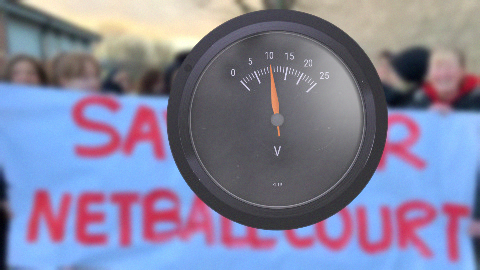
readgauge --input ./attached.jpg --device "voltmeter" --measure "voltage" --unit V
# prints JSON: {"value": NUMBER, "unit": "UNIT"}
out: {"value": 10, "unit": "V"}
